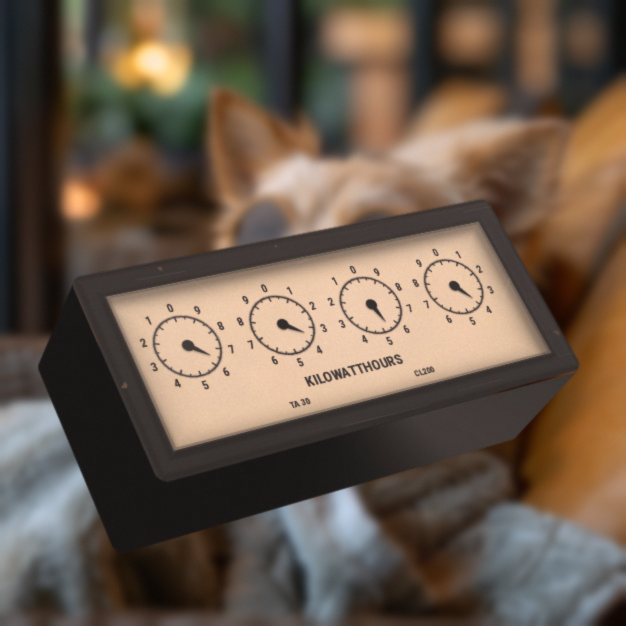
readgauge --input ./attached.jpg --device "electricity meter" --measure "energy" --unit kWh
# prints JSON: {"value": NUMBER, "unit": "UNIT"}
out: {"value": 6354, "unit": "kWh"}
